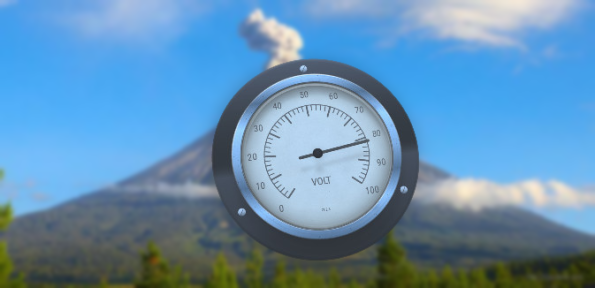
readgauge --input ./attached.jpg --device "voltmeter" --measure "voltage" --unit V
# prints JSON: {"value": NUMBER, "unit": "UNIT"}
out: {"value": 82, "unit": "V"}
